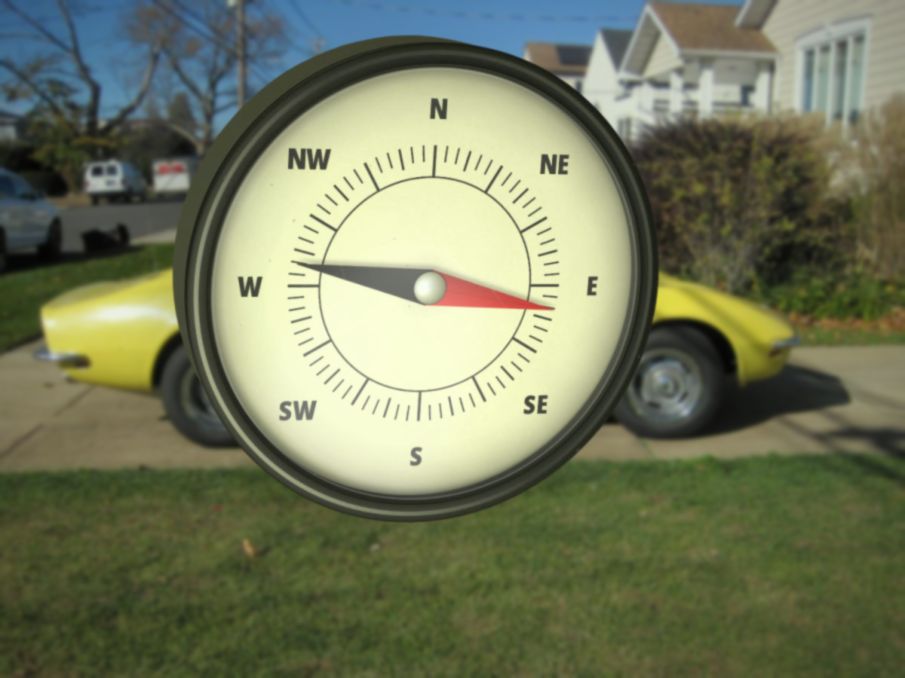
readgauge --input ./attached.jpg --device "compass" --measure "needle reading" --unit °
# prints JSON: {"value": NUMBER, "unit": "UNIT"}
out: {"value": 100, "unit": "°"}
